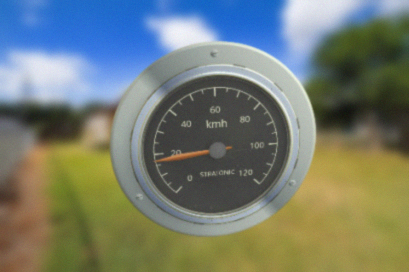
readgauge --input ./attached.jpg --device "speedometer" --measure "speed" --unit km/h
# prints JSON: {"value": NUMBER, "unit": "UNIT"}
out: {"value": 17.5, "unit": "km/h"}
